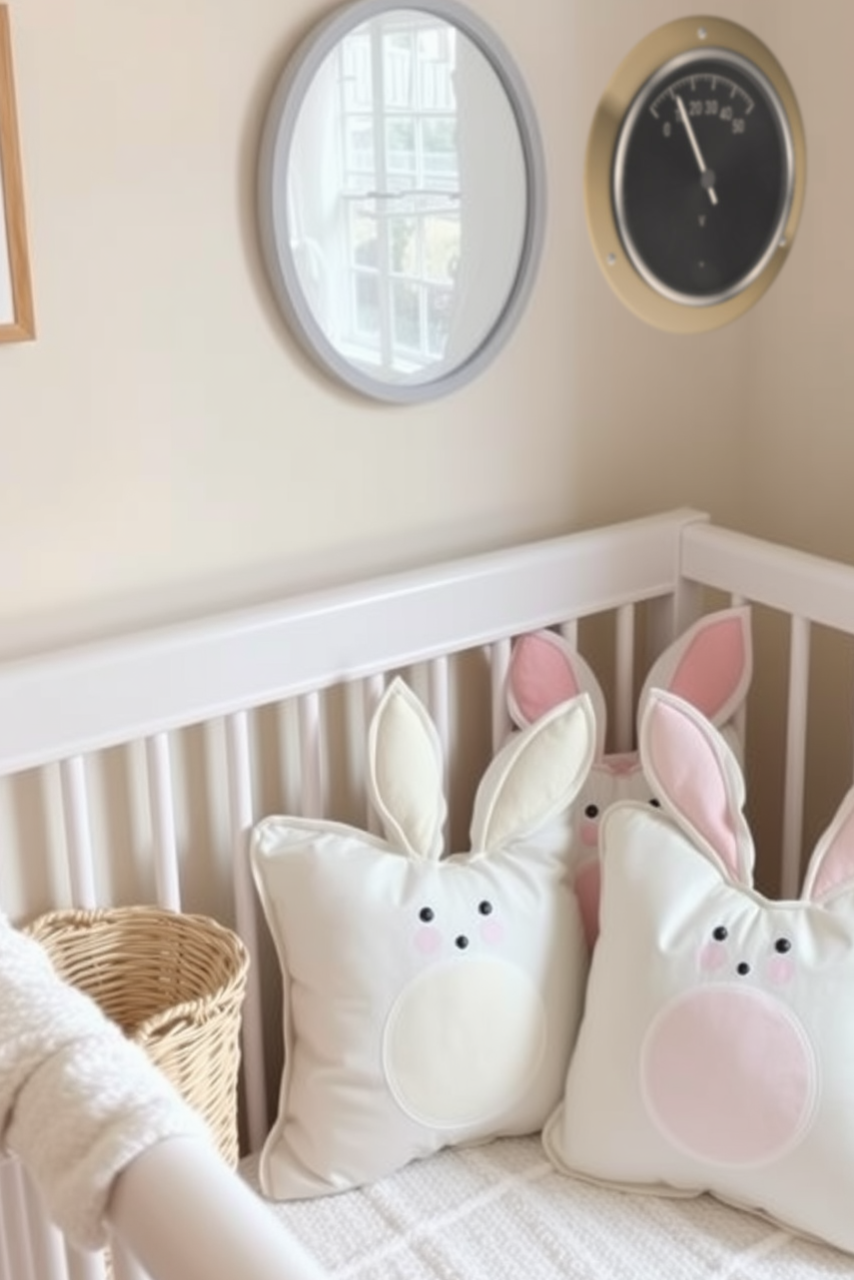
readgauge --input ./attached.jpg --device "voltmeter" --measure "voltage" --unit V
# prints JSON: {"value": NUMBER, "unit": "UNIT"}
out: {"value": 10, "unit": "V"}
